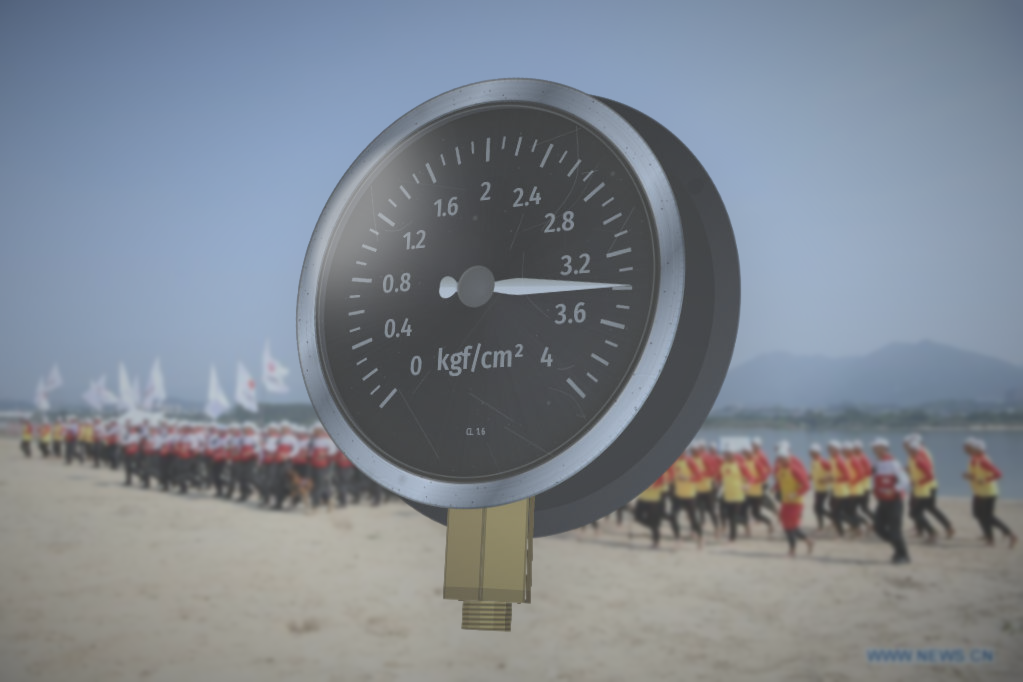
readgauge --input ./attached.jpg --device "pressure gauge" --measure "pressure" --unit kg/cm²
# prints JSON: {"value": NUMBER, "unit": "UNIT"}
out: {"value": 3.4, "unit": "kg/cm²"}
